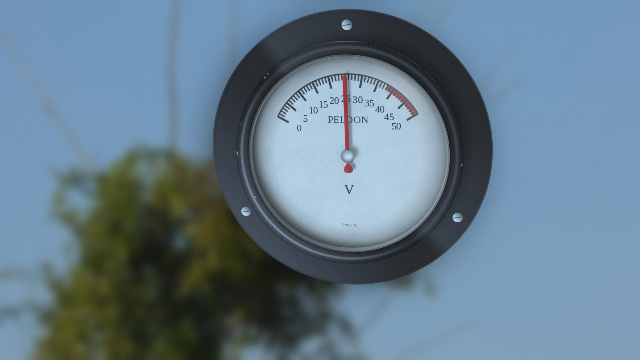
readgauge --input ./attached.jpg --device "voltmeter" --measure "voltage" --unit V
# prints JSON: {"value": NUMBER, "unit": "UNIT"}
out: {"value": 25, "unit": "V"}
